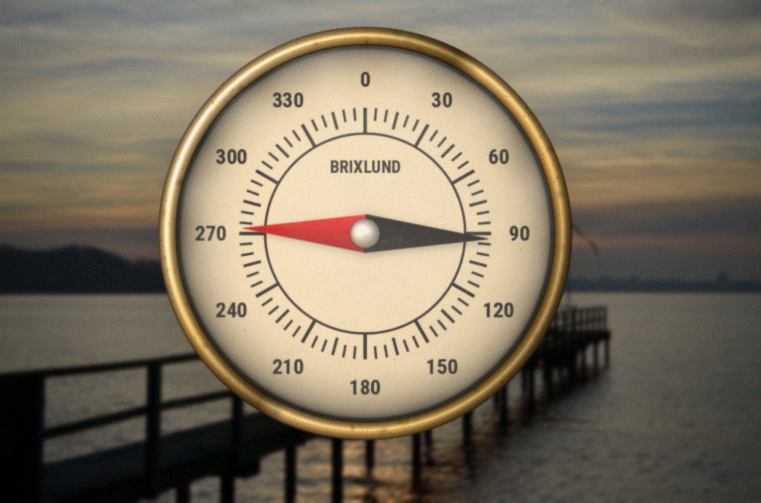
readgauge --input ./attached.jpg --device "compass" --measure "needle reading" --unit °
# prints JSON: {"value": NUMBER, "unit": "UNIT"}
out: {"value": 272.5, "unit": "°"}
